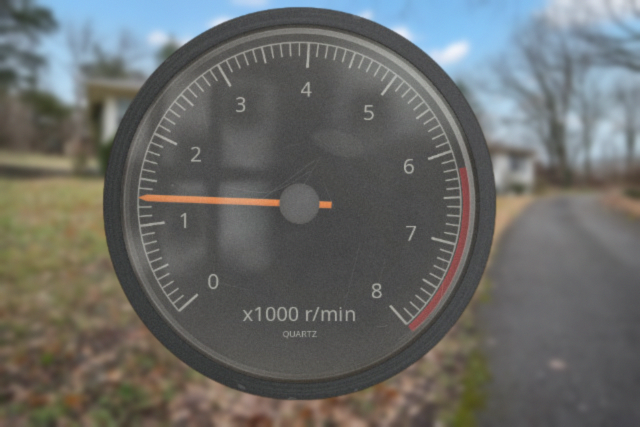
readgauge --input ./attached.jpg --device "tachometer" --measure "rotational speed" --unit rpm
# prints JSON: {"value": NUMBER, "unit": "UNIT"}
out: {"value": 1300, "unit": "rpm"}
